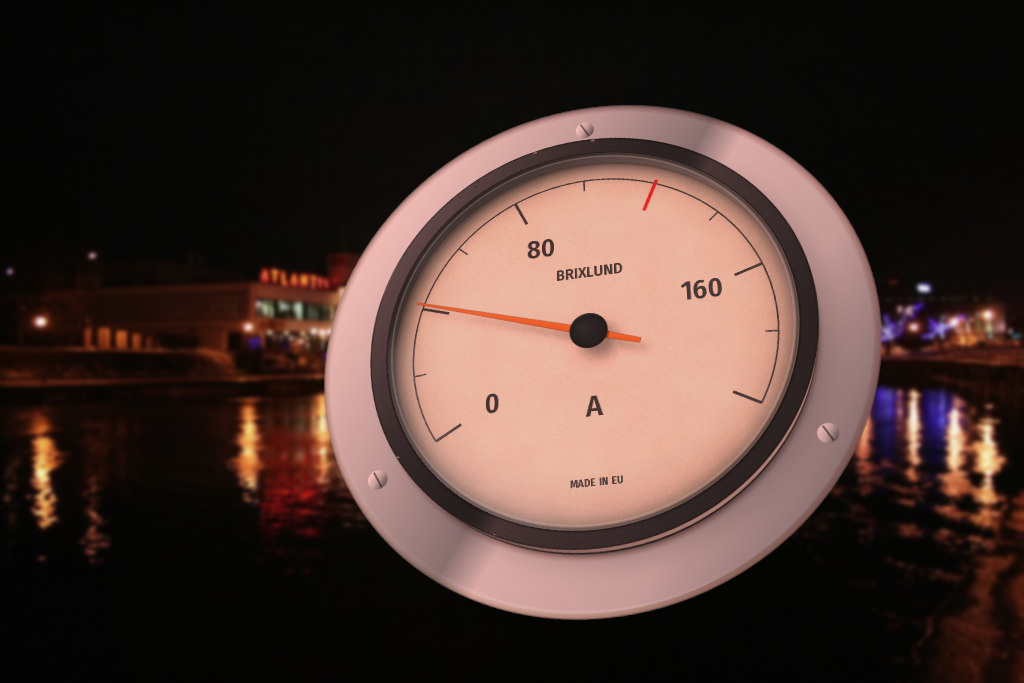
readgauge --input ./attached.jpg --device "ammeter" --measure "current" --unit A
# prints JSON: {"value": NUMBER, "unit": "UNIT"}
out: {"value": 40, "unit": "A"}
